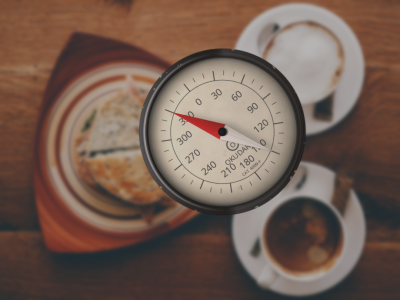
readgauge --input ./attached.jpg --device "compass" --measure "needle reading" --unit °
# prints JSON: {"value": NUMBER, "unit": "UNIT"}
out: {"value": 330, "unit": "°"}
